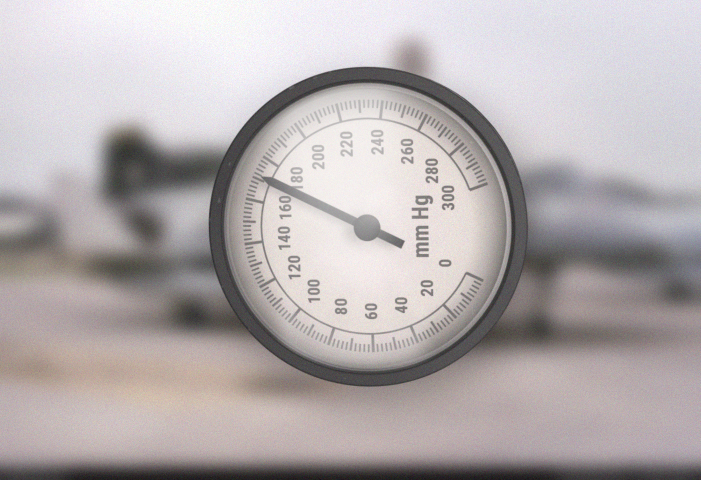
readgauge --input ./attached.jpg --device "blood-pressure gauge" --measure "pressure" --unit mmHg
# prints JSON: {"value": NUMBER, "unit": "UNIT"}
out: {"value": 172, "unit": "mmHg"}
